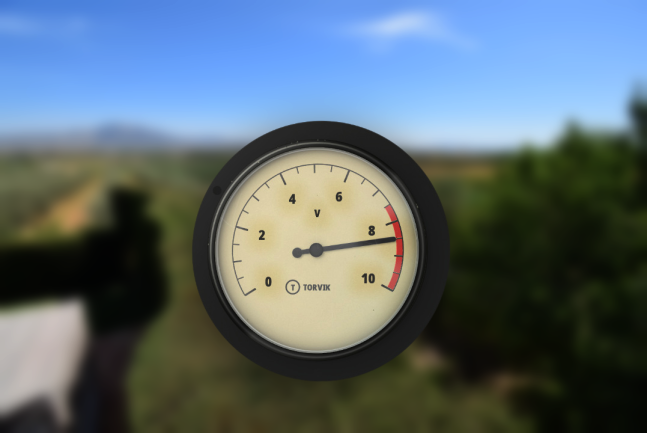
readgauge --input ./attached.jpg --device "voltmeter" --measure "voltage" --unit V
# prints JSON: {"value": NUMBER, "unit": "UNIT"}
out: {"value": 8.5, "unit": "V"}
